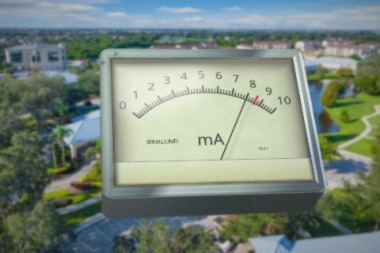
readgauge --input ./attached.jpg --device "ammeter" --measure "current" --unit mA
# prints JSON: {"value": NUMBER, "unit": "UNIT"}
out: {"value": 8, "unit": "mA"}
